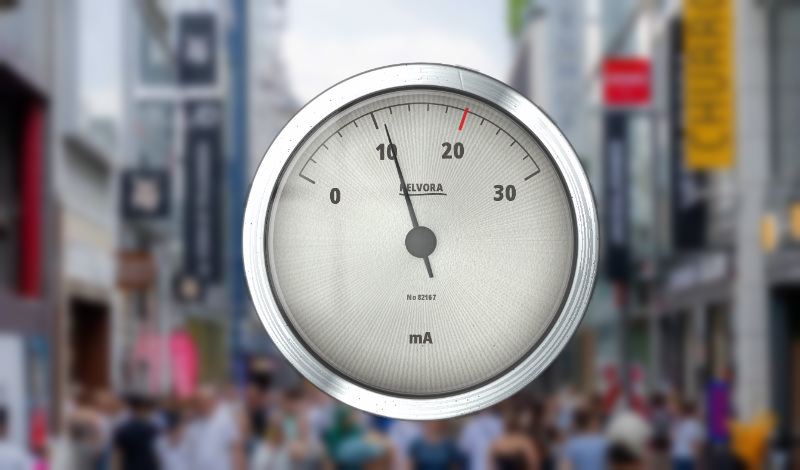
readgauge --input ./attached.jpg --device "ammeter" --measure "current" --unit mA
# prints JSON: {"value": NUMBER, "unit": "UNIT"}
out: {"value": 11, "unit": "mA"}
